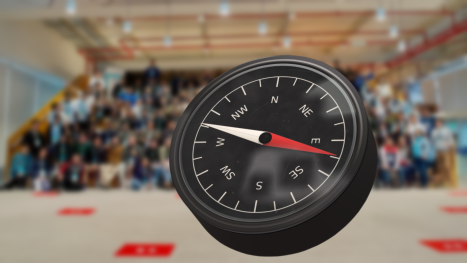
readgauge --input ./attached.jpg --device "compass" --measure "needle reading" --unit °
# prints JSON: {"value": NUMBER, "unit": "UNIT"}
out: {"value": 105, "unit": "°"}
